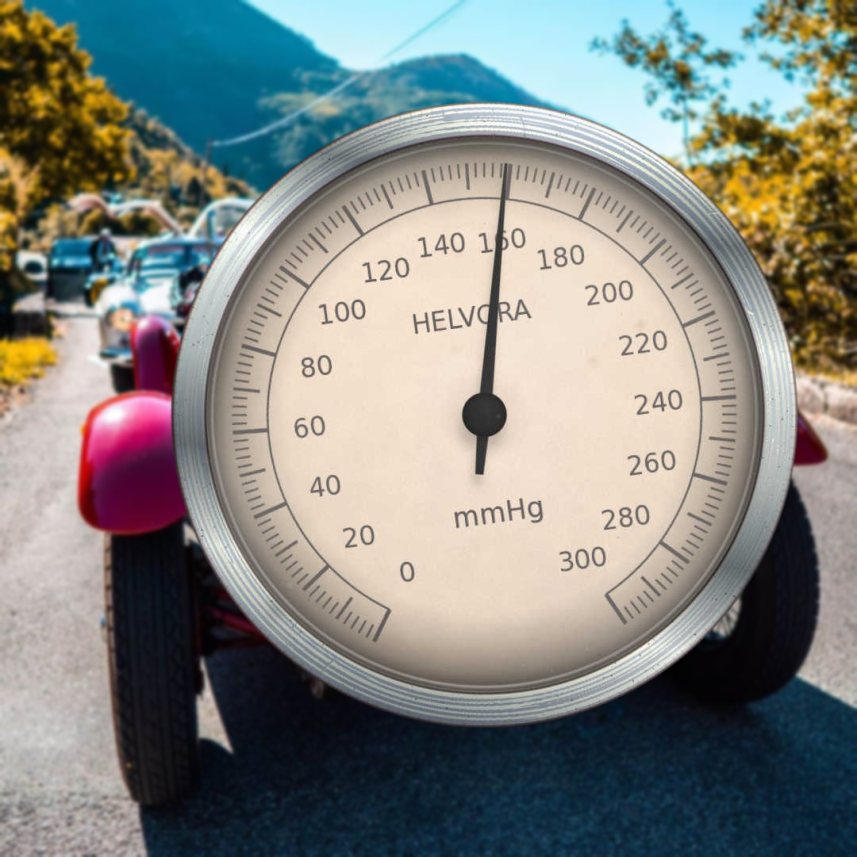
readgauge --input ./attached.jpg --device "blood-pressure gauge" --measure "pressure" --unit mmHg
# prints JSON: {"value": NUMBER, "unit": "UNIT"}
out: {"value": 159, "unit": "mmHg"}
